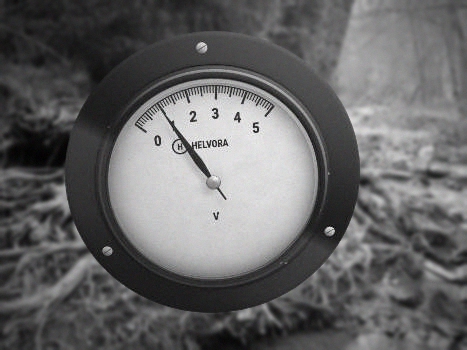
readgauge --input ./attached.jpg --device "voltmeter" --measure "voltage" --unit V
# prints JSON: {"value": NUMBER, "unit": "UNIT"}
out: {"value": 1, "unit": "V"}
